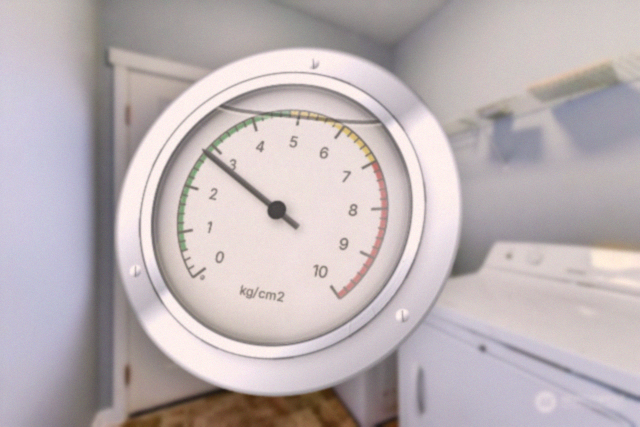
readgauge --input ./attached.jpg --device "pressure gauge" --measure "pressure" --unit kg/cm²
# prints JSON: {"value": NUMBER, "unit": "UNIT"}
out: {"value": 2.8, "unit": "kg/cm²"}
